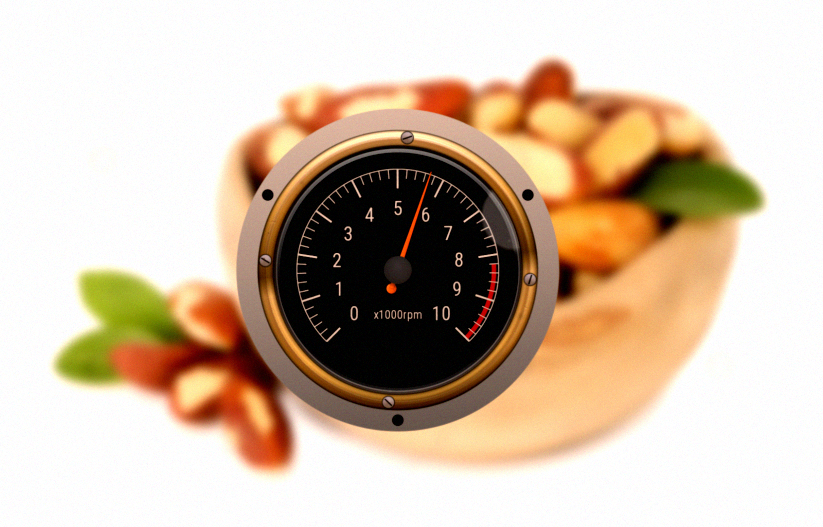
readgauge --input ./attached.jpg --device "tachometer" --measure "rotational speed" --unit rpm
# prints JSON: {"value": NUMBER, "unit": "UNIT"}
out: {"value": 5700, "unit": "rpm"}
